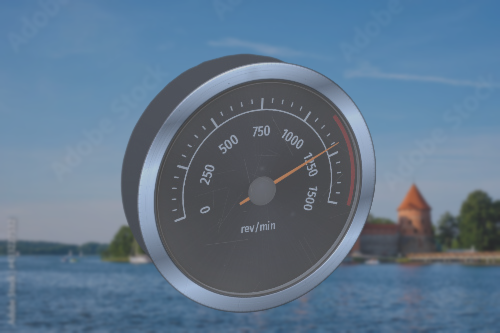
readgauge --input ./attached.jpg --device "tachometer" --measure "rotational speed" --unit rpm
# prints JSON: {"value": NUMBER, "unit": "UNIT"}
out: {"value": 1200, "unit": "rpm"}
